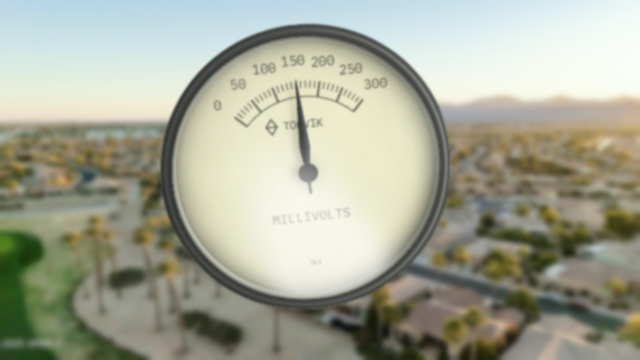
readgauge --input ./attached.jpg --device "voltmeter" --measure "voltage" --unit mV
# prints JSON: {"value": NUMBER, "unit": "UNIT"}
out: {"value": 150, "unit": "mV"}
